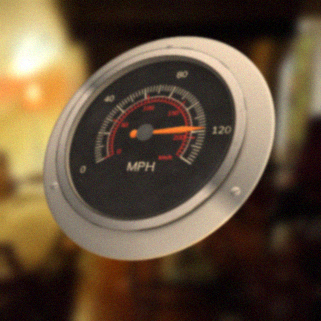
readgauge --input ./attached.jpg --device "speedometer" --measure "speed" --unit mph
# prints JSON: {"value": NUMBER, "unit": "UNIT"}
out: {"value": 120, "unit": "mph"}
